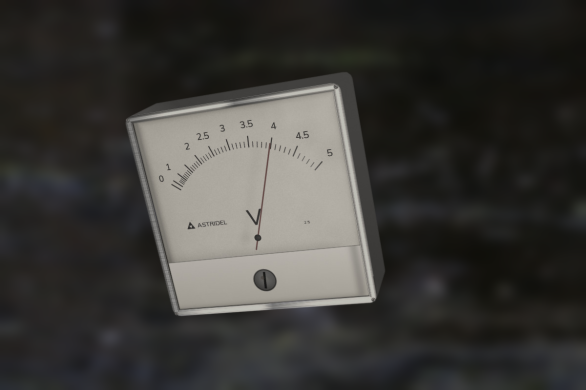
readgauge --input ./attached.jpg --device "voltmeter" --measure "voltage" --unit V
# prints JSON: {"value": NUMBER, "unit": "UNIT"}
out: {"value": 4, "unit": "V"}
